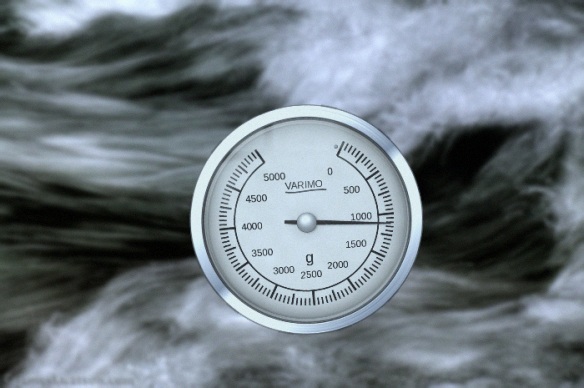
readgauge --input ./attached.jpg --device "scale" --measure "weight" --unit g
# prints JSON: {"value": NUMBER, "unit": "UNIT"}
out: {"value": 1100, "unit": "g"}
